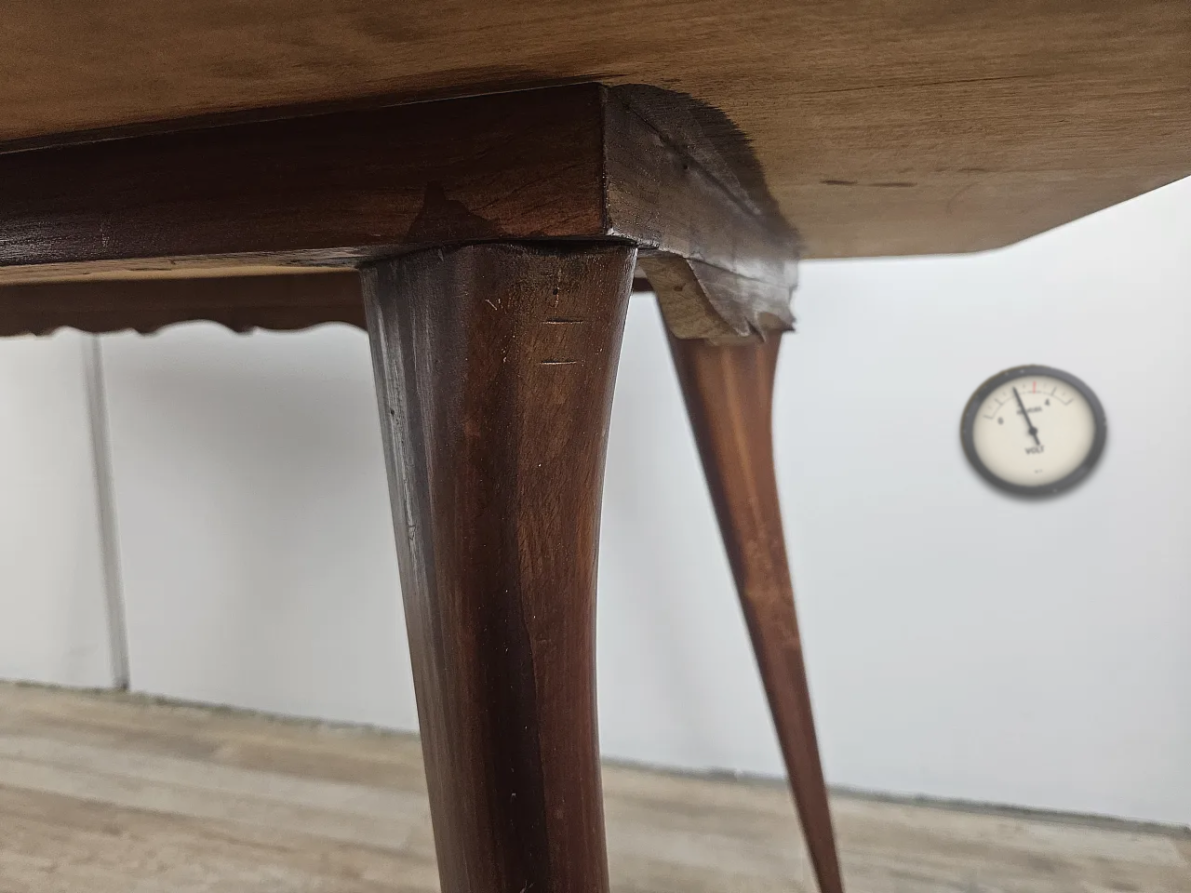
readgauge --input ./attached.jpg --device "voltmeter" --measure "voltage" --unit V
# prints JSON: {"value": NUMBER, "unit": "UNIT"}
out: {"value": 2, "unit": "V"}
